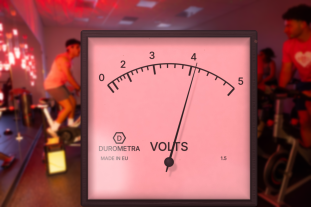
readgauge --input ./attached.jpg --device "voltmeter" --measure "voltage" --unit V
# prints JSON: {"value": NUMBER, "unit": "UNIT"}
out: {"value": 4.1, "unit": "V"}
